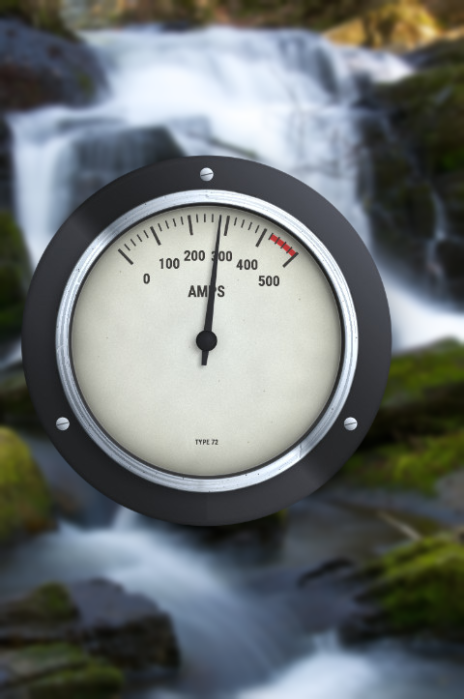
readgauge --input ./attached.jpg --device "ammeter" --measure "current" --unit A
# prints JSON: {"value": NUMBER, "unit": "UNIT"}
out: {"value": 280, "unit": "A"}
